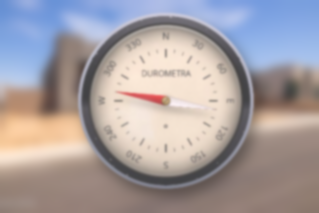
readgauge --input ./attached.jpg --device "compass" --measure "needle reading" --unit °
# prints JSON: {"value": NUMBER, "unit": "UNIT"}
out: {"value": 280, "unit": "°"}
